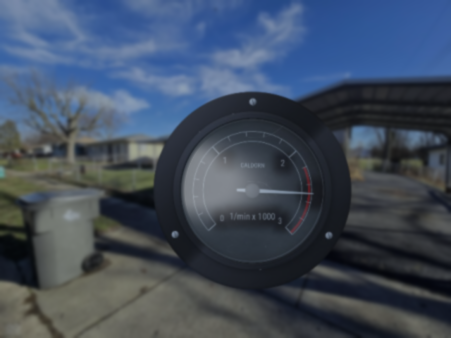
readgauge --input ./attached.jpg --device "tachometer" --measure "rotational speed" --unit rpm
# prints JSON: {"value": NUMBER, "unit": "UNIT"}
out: {"value": 2500, "unit": "rpm"}
